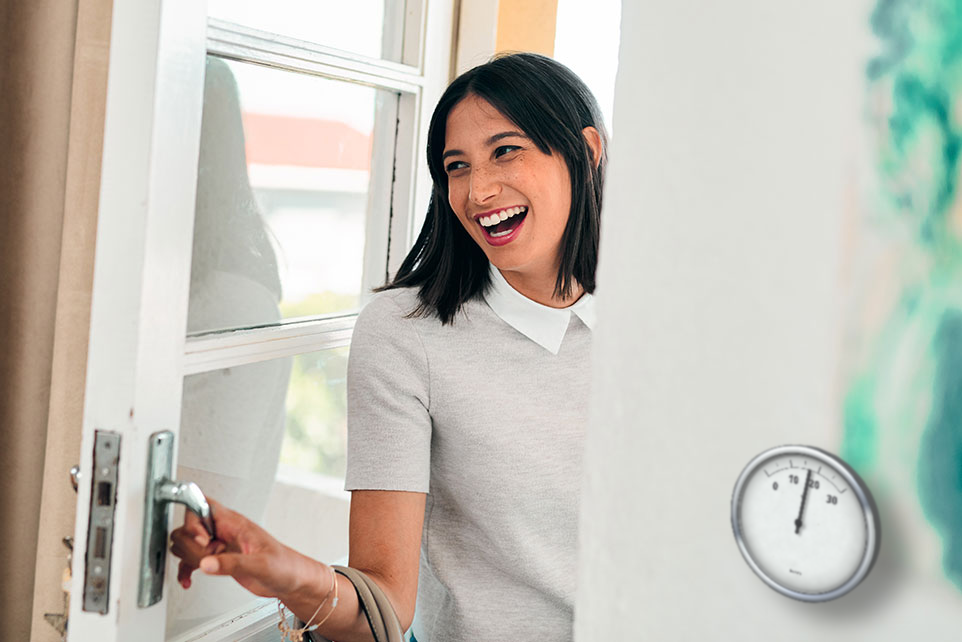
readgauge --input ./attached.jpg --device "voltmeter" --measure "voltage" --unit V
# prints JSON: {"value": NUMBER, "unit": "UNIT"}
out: {"value": 17.5, "unit": "V"}
